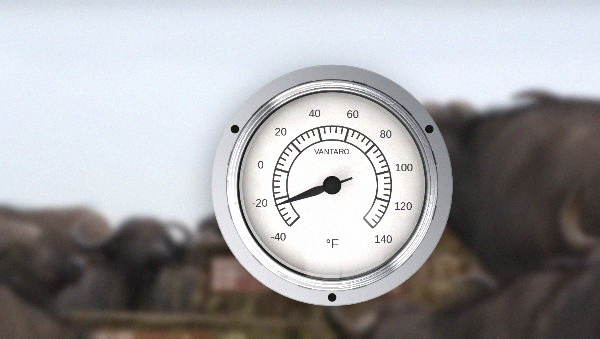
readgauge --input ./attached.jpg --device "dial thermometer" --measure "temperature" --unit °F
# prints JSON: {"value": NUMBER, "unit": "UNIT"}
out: {"value": -24, "unit": "°F"}
